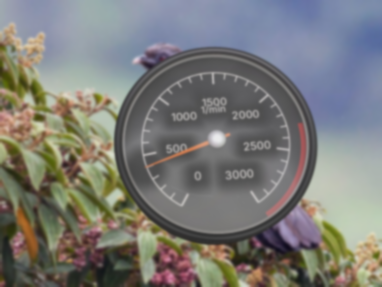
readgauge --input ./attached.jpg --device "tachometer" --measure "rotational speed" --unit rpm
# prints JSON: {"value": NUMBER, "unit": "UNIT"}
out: {"value": 400, "unit": "rpm"}
